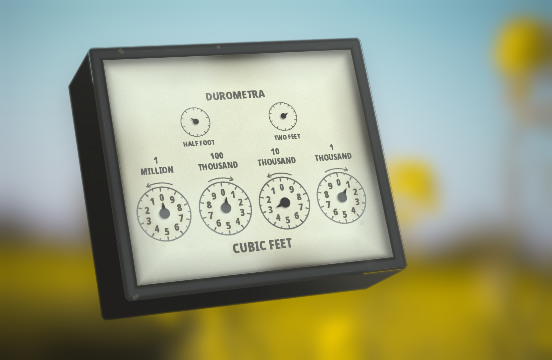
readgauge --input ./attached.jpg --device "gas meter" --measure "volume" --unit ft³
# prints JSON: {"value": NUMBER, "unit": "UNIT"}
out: {"value": 3100, "unit": "ft³"}
